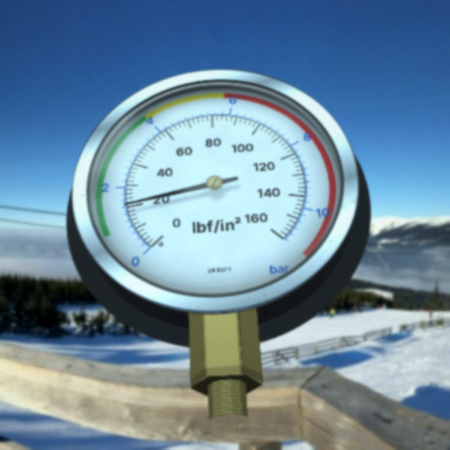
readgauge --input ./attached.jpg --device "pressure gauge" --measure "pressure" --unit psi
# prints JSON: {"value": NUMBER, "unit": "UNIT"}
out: {"value": 20, "unit": "psi"}
